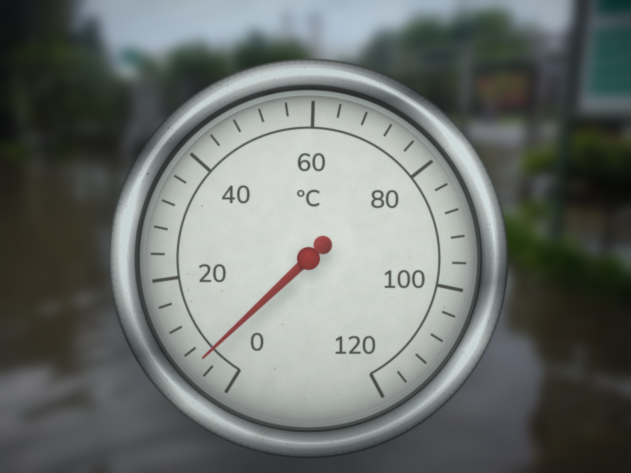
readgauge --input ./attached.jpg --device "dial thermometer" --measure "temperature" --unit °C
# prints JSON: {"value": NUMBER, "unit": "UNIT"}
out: {"value": 6, "unit": "°C"}
